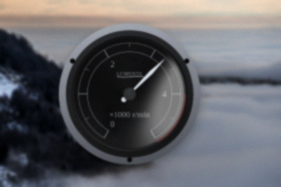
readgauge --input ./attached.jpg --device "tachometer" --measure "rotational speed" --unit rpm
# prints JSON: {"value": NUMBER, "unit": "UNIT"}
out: {"value": 3250, "unit": "rpm"}
